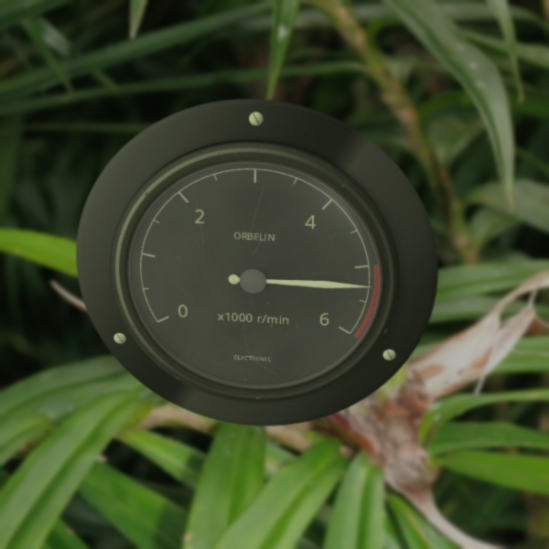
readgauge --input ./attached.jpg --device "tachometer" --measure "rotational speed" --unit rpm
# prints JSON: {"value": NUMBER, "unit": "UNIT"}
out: {"value": 5250, "unit": "rpm"}
